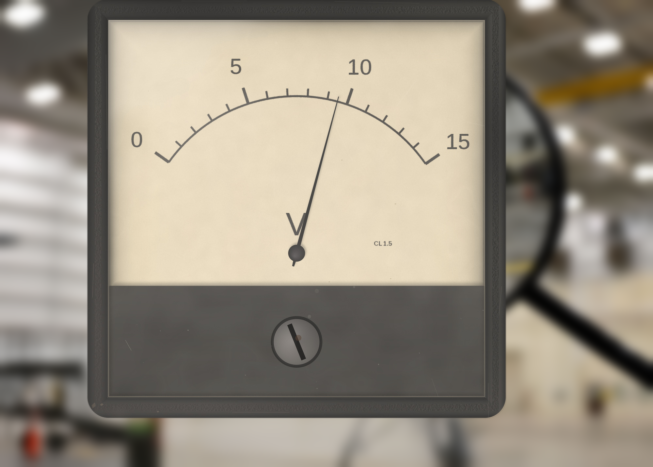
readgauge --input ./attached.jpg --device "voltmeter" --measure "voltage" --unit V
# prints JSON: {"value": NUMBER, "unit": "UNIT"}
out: {"value": 9.5, "unit": "V"}
